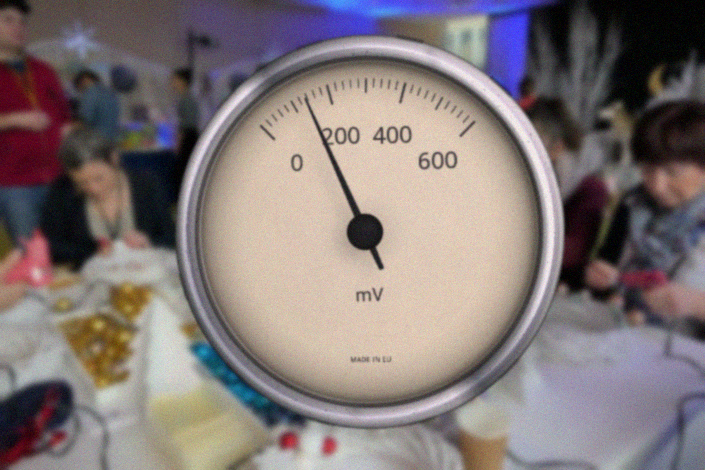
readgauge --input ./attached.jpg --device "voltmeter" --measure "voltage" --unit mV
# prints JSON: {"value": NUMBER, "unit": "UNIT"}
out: {"value": 140, "unit": "mV"}
